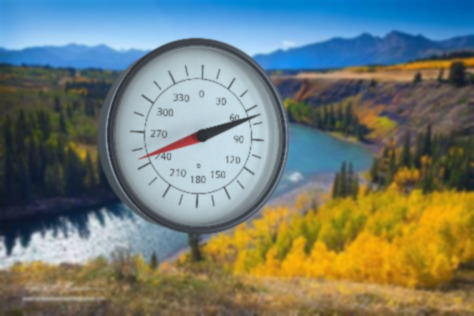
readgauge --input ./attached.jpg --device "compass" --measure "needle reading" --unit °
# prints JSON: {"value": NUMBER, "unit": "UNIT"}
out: {"value": 247.5, "unit": "°"}
